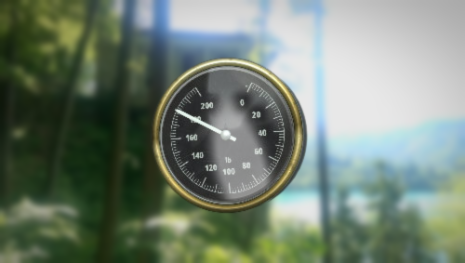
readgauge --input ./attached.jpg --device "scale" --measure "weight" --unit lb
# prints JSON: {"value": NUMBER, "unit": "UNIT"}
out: {"value": 180, "unit": "lb"}
